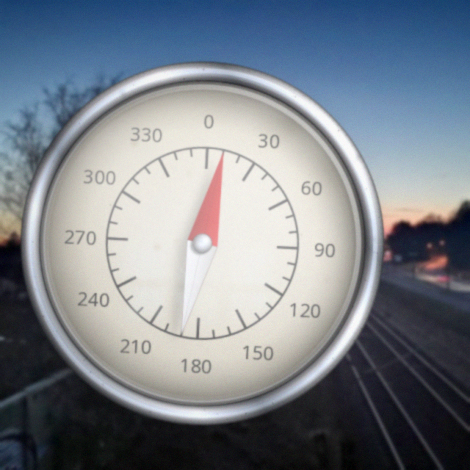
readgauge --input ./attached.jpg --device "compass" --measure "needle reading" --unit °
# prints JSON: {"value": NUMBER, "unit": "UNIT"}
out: {"value": 10, "unit": "°"}
